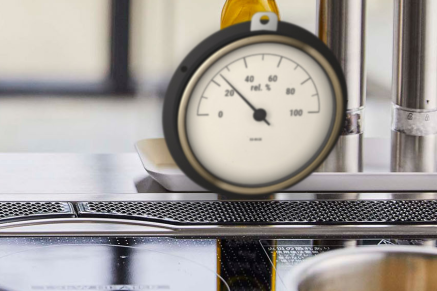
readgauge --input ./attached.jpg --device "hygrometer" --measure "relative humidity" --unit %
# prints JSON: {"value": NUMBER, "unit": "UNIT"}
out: {"value": 25, "unit": "%"}
